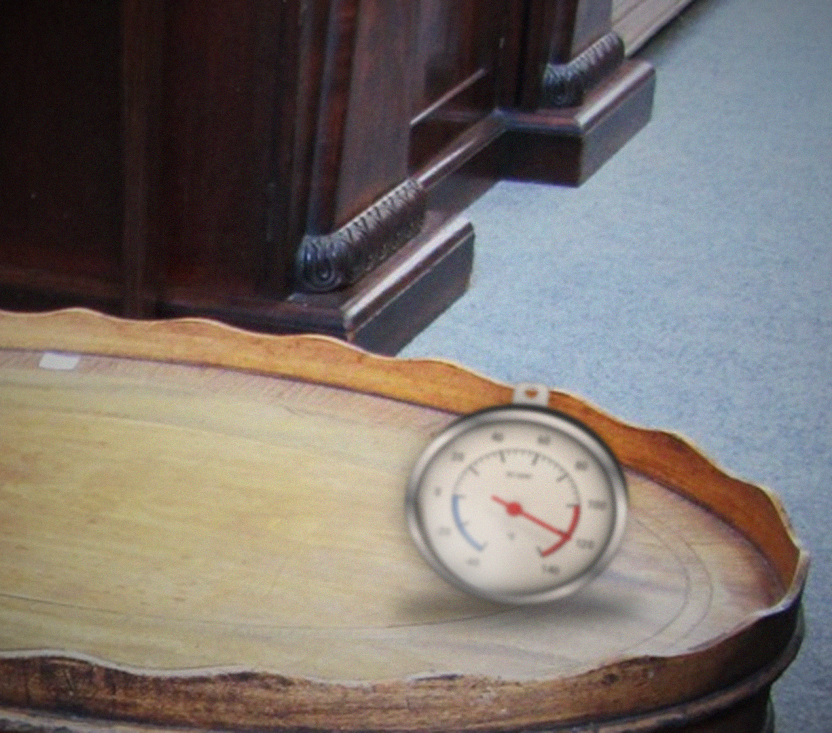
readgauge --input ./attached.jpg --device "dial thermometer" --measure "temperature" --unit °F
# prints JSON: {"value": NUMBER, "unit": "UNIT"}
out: {"value": 120, "unit": "°F"}
